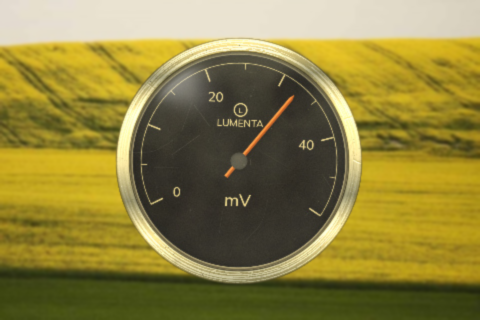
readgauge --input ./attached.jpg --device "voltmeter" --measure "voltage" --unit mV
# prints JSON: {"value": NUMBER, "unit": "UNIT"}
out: {"value": 32.5, "unit": "mV"}
